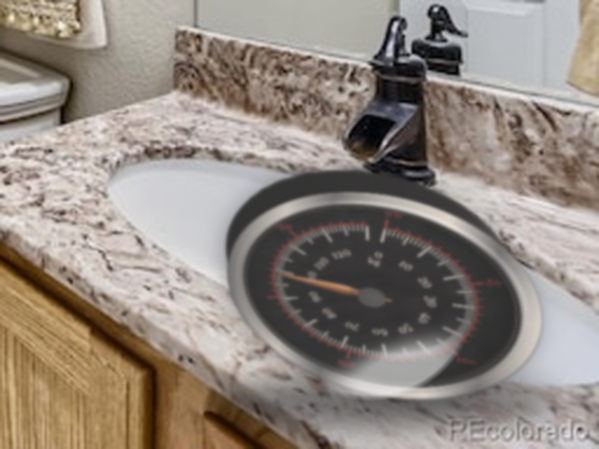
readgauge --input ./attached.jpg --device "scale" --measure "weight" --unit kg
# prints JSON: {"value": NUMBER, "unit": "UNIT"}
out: {"value": 100, "unit": "kg"}
